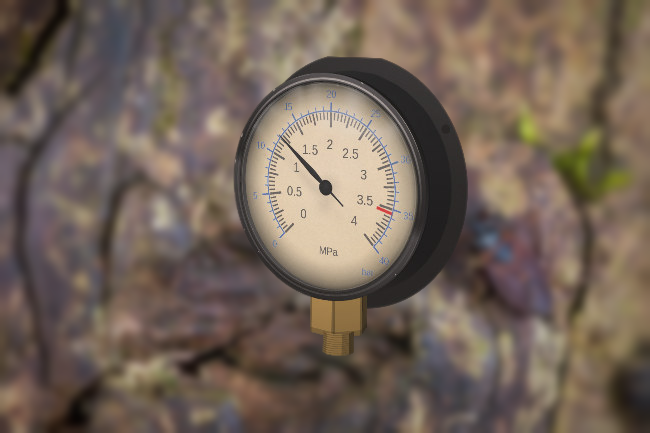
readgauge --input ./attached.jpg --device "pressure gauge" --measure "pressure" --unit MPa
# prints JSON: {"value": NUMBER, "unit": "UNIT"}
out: {"value": 1.25, "unit": "MPa"}
